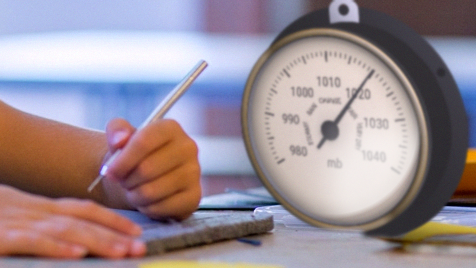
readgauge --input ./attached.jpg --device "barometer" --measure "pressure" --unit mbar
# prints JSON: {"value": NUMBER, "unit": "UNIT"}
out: {"value": 1020, "unit": "mbar"}
